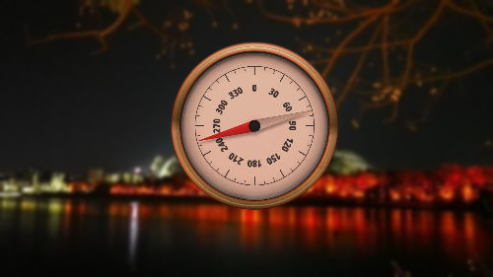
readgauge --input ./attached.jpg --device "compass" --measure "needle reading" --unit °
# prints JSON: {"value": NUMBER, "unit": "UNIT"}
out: {"value": 255, "unit": "°"}
